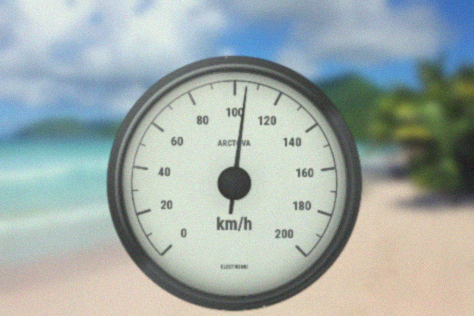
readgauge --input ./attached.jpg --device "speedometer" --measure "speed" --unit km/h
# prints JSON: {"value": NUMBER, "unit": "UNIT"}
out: {"value": 105, "unit": "km/h"}
